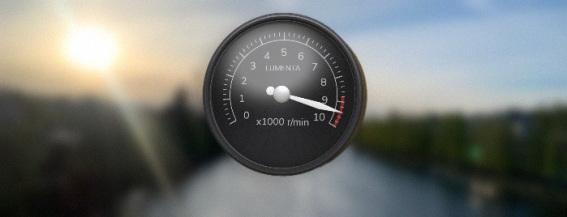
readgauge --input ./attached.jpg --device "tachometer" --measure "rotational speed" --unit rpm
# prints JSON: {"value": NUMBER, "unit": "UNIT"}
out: {"value": 9400, "unit": "rpm"}
